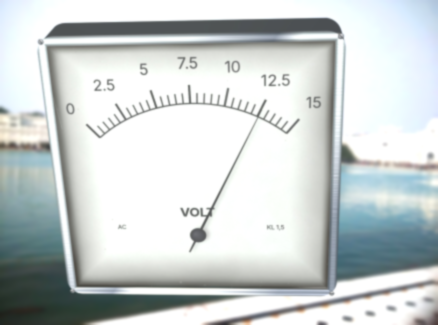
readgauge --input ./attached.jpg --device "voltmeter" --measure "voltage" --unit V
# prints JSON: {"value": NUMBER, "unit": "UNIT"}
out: {"value": 12.5, "unit": "V"}
